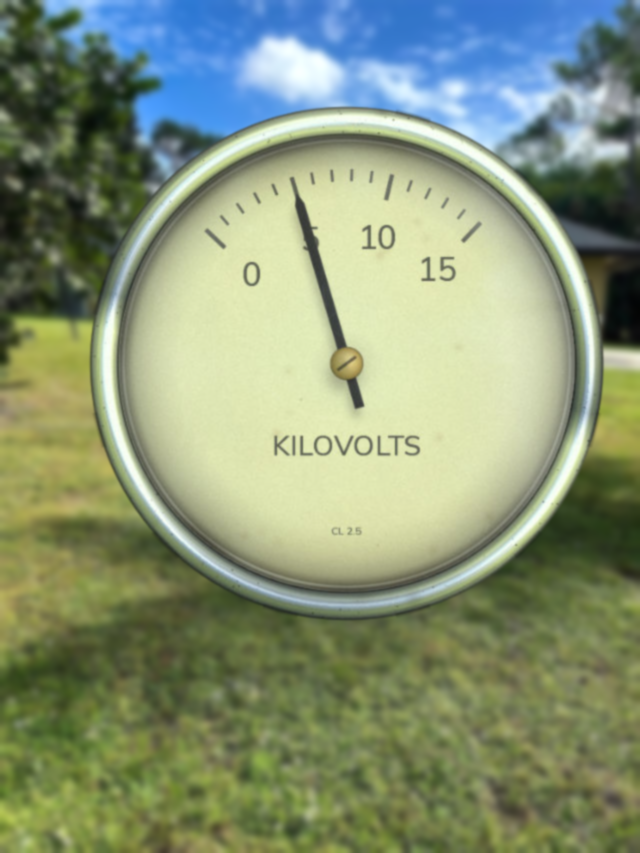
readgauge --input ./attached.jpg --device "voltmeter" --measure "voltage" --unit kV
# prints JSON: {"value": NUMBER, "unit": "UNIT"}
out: {"value": 5, "unit": "kV"}
